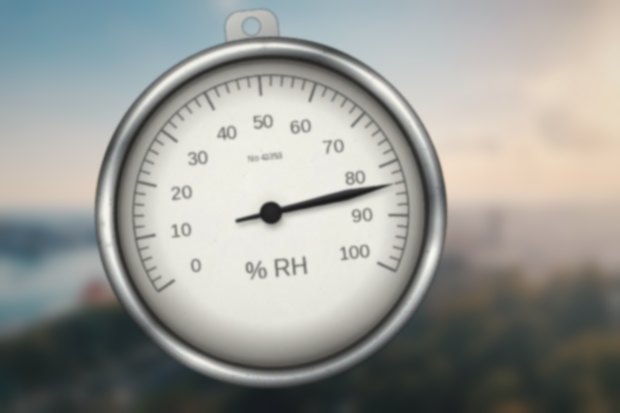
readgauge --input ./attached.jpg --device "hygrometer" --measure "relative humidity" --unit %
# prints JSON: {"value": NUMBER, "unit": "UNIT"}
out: {"value": 84, "unit": "%"}
